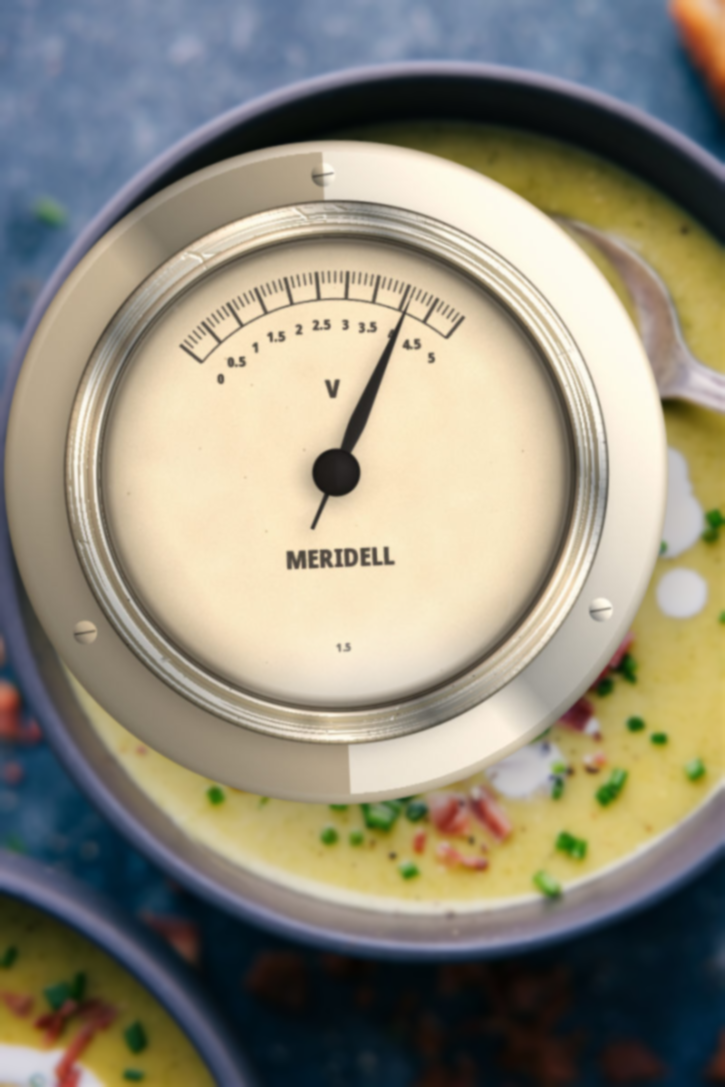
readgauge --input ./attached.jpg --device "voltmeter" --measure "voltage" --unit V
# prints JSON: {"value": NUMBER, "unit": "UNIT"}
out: {"value": 4.1, "unit": "V"}
